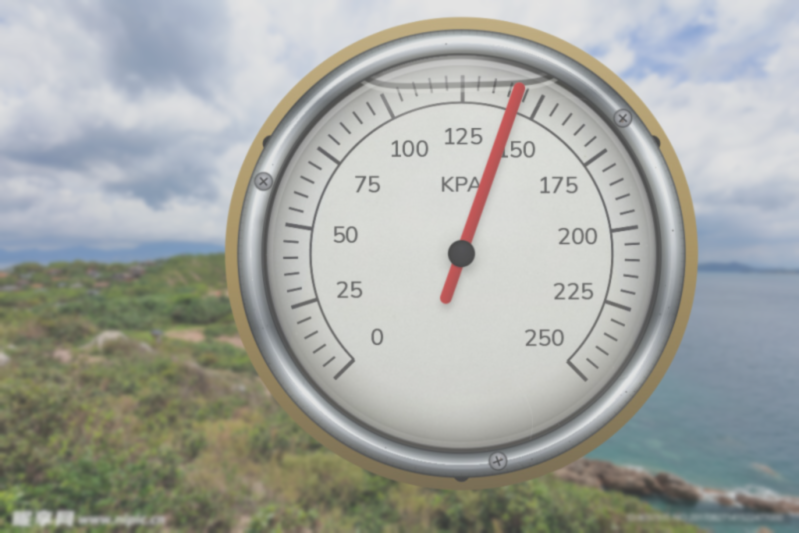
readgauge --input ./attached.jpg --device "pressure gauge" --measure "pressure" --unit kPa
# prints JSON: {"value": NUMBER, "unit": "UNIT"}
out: {"value": 142.5, "unit": "kPa"}
